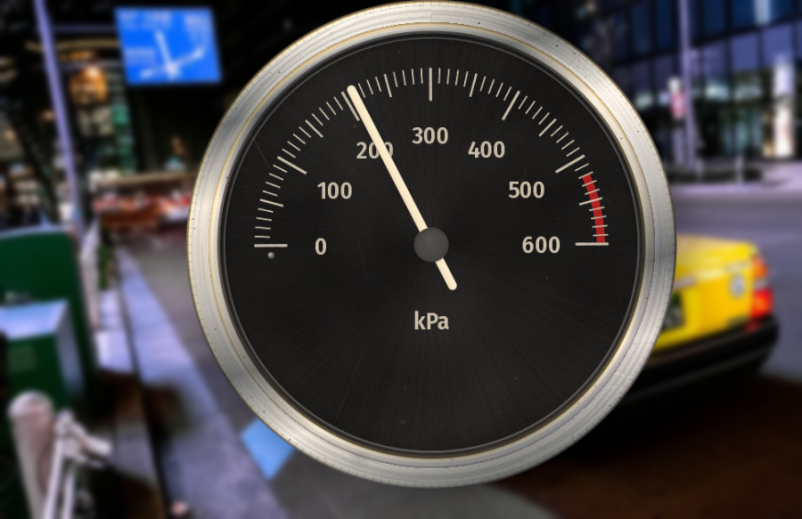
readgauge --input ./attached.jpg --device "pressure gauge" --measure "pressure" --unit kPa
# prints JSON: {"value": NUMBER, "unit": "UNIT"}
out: {"value": 210, "unit": "kPa"}
